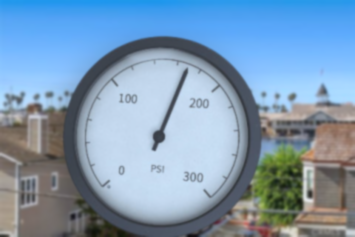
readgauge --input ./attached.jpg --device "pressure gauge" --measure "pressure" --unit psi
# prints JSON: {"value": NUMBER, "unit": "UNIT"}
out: {"value": 170, "unit": "psi"}
